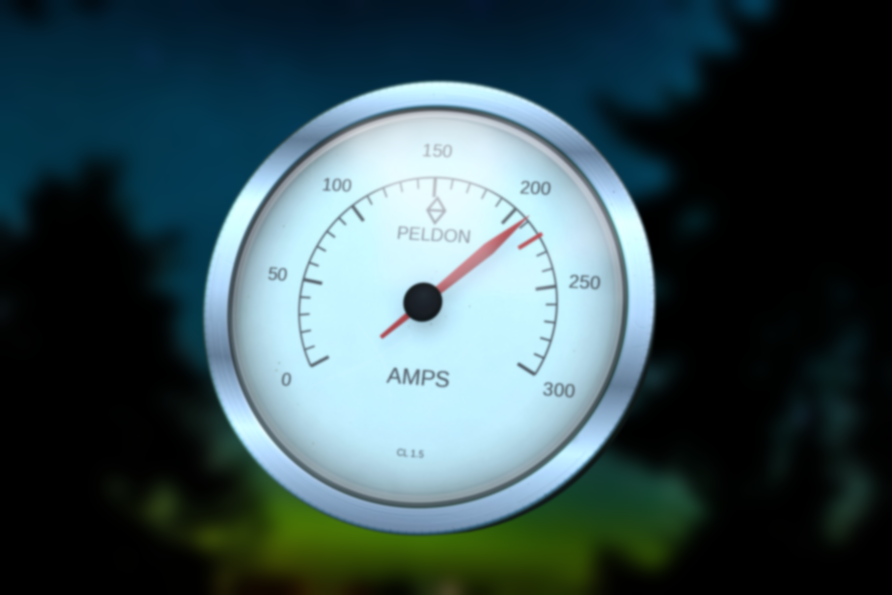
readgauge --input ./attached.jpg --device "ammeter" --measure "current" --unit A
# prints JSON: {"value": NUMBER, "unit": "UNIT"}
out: {"value": 210, "unit": "A"}
